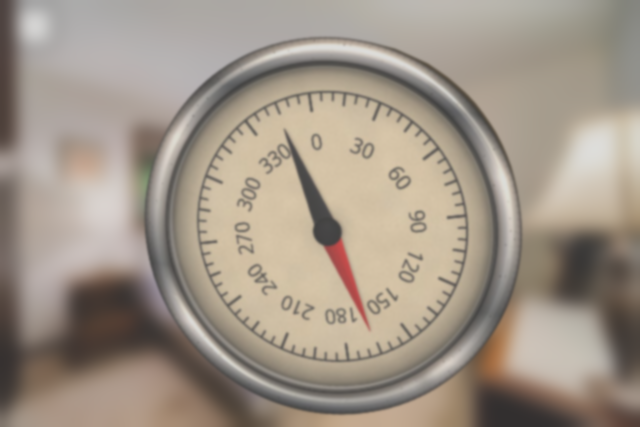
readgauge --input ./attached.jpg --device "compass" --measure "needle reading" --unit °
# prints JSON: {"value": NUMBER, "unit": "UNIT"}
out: {"value": 165, "unit": "°"}
